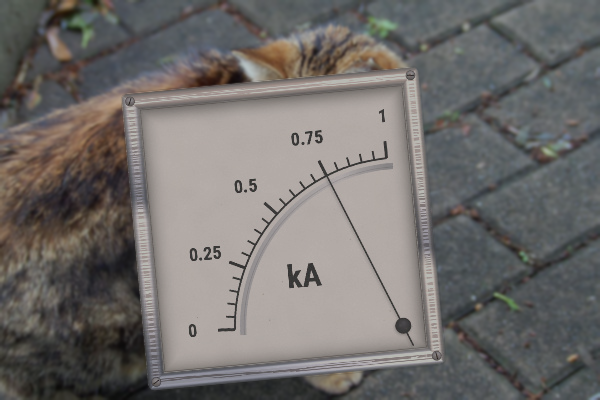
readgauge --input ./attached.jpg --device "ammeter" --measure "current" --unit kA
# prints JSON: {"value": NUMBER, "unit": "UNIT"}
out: {"value": 0.75, "unit": "kA"}
